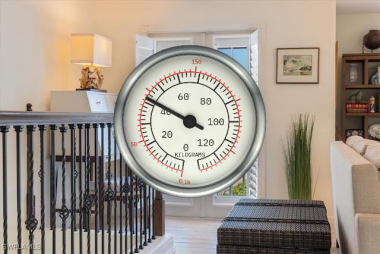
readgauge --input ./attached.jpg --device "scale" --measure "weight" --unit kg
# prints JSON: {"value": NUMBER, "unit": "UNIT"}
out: {"value": 42, "unit": "kg"}
